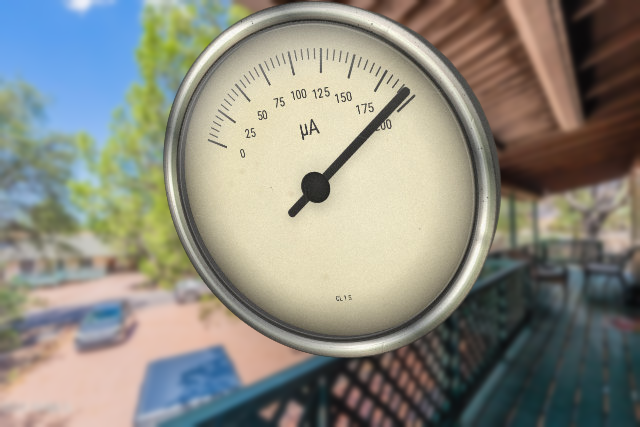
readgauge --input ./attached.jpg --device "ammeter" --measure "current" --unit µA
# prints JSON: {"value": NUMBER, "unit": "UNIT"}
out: {"value": 195, "unit": "µA"}
